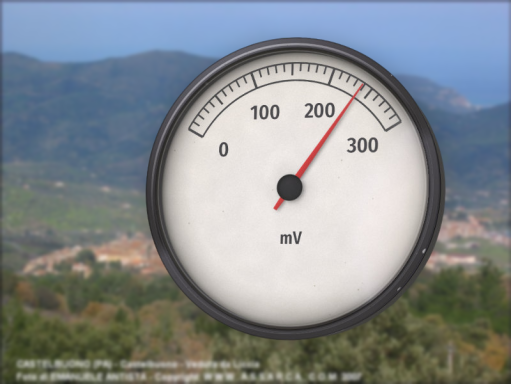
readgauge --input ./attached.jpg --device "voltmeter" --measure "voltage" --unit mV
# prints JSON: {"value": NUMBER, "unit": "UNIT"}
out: {"value": 240, "unit": "mV"}
